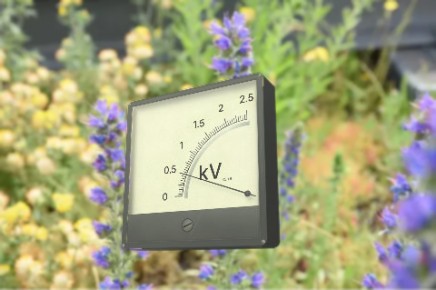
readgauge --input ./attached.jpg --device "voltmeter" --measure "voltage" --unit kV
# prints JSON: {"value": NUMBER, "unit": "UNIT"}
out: {"value": 0.5, "unit": "kV"}
